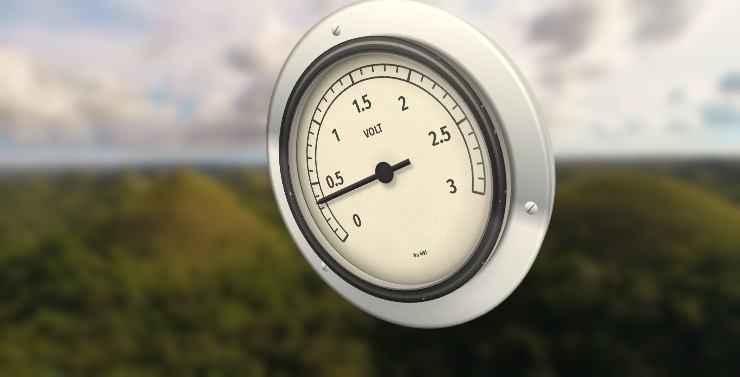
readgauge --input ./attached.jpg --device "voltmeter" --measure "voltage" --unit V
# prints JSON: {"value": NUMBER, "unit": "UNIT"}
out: {"value": 0.35, "unit": "V"}
